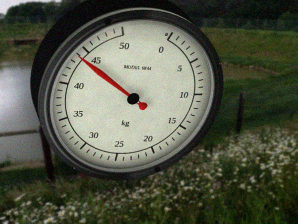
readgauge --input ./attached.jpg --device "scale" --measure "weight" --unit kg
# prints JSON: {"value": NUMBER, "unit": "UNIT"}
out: {"value": 44, "unit": "kg"}
